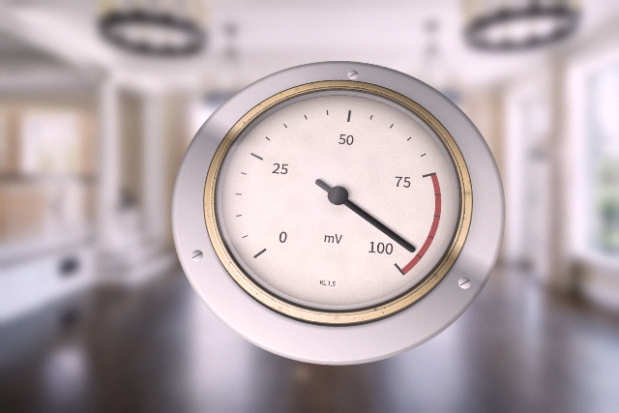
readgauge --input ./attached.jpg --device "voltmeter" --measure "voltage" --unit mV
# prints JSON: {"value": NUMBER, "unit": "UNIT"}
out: {"value": 95, "unit": "mV"}
